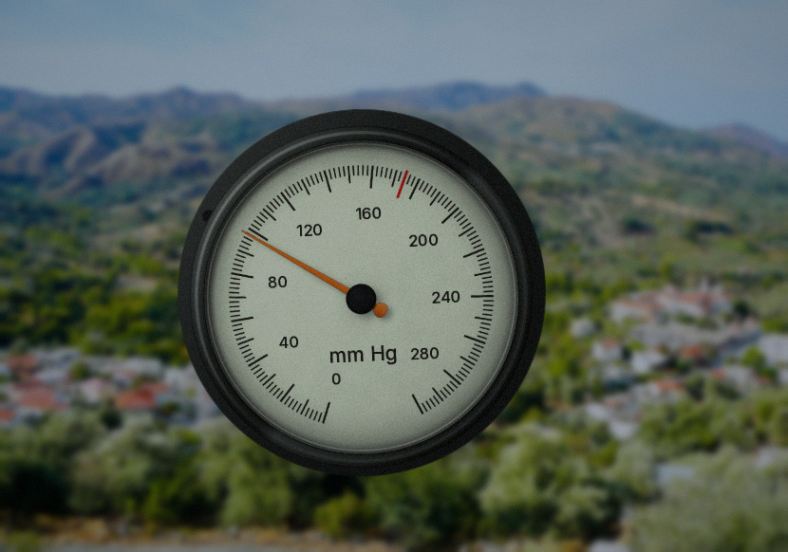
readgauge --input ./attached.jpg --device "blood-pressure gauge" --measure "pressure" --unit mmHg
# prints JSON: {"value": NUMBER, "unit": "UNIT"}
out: {"value": 98, "unit": "mmHg"}
